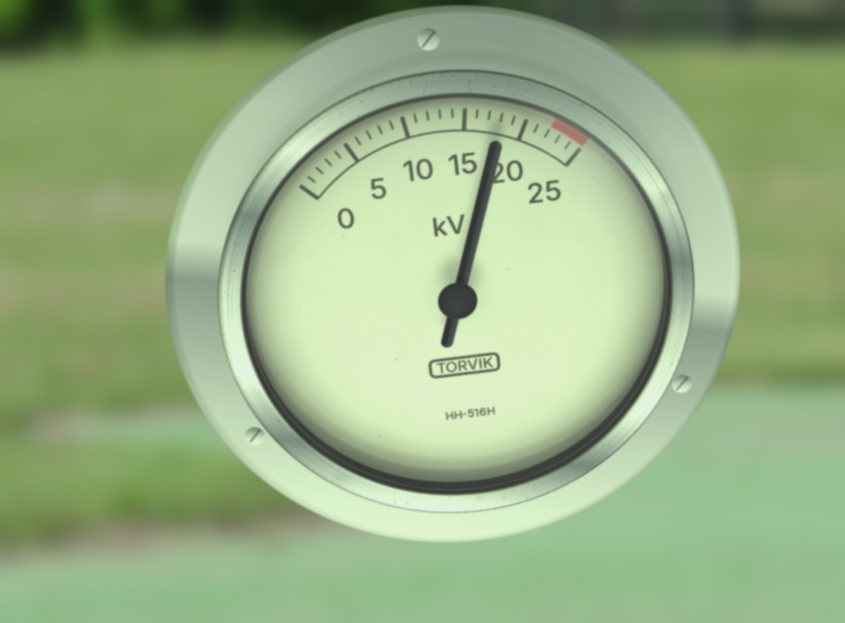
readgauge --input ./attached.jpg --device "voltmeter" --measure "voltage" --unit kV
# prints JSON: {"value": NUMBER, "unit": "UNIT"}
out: {"value": 18, "unit": "kV"}
